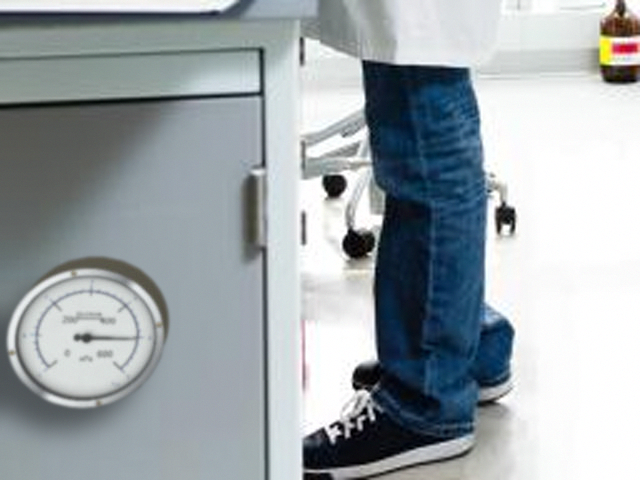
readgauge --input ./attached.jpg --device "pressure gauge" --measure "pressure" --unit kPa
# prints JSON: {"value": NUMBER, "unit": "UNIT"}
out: {"value": 500, "unit": "kPa"}
